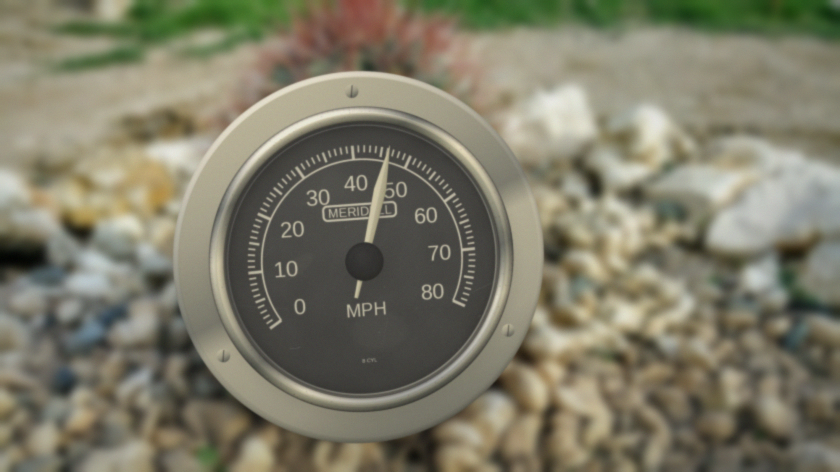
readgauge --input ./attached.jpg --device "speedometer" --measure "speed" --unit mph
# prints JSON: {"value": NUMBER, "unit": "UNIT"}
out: {"value": 46, "unit": "mph"}
